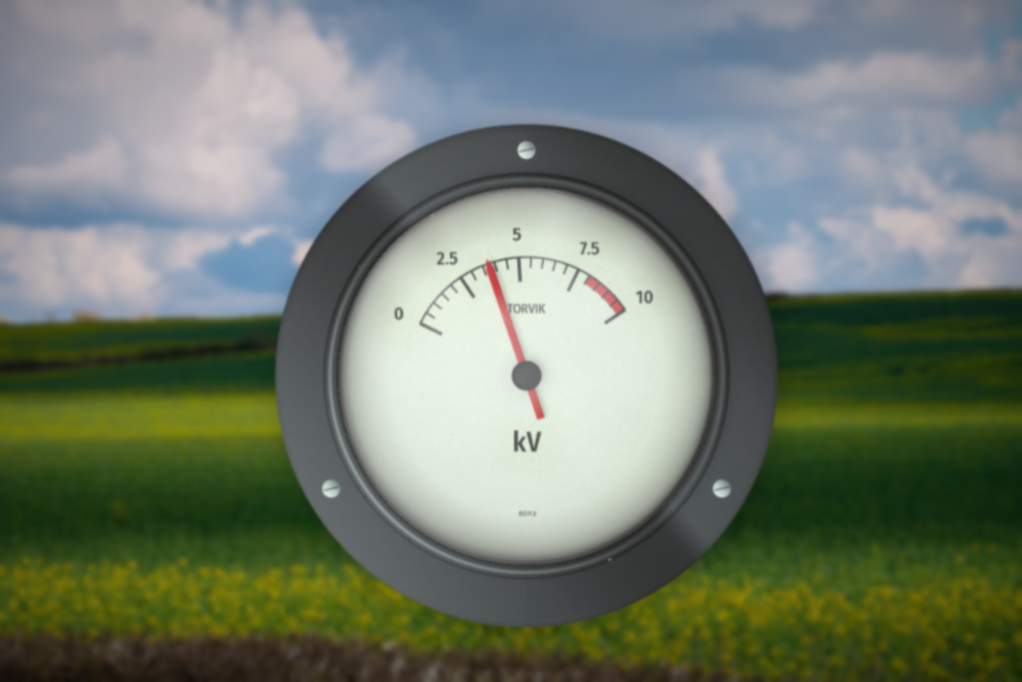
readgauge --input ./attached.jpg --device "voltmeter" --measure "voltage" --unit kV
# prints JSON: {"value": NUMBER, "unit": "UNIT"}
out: {"value": 3.75, "unit": "kV"}
